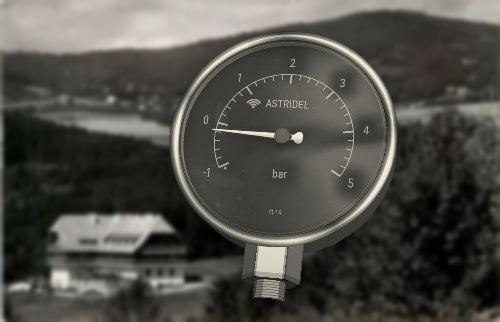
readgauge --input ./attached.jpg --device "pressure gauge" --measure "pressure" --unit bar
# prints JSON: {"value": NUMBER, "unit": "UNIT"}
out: {"value": -0.2, "unit": "bar"}
